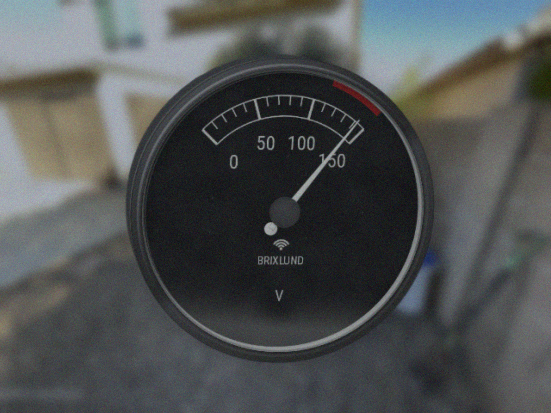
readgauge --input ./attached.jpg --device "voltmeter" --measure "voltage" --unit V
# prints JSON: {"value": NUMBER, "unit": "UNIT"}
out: {"value": 140, "unit": "V"}
